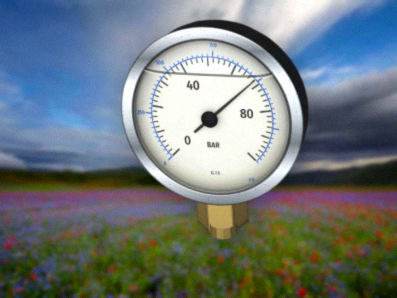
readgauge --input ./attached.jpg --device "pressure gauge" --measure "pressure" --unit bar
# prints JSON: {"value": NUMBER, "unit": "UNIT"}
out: {"value": 68, "unit": "bar"}
